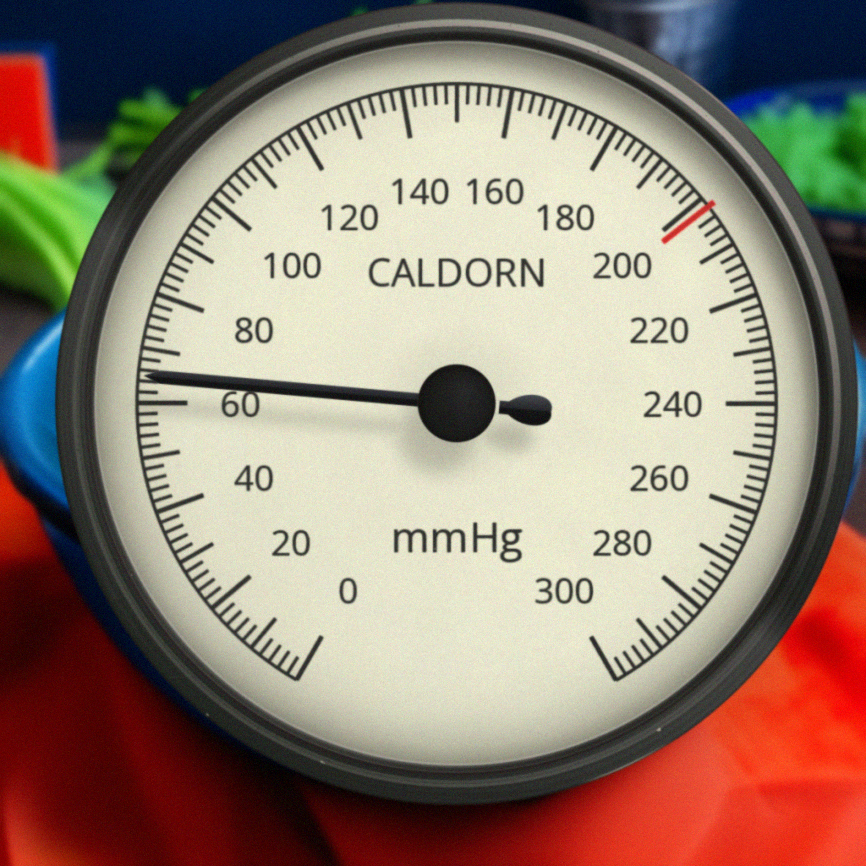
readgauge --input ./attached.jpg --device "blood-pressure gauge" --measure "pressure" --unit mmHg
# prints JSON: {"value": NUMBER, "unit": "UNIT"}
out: {"value": 65, "unit": "mmHg"}
